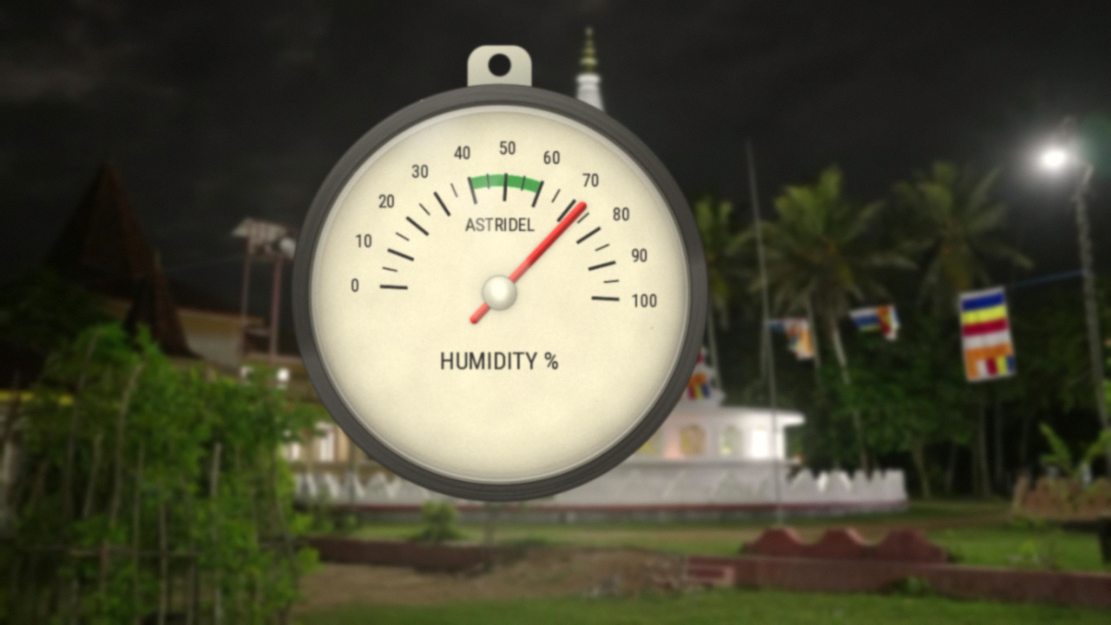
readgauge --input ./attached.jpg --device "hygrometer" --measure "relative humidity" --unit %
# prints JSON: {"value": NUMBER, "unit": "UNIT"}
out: {"value": 72.5, "unit": "%"}
